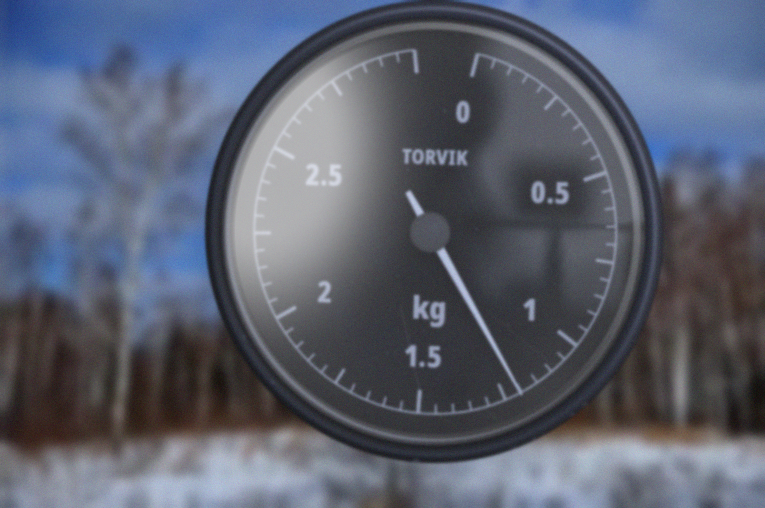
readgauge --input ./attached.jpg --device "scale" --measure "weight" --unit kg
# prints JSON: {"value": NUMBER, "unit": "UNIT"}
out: {"value": 1.2, "unit": "kg"}
